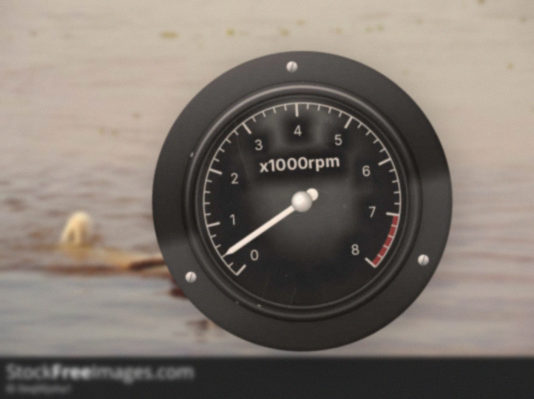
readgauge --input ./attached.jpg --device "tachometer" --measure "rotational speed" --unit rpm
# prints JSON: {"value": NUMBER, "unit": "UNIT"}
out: {"value": 400, "unit": "rpm"}
